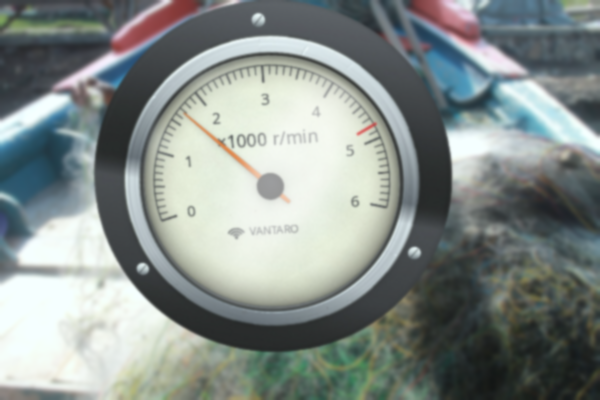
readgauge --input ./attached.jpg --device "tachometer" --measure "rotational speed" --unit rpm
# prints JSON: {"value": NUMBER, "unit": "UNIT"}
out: {"value": 1700, "unit": "rpm"}
